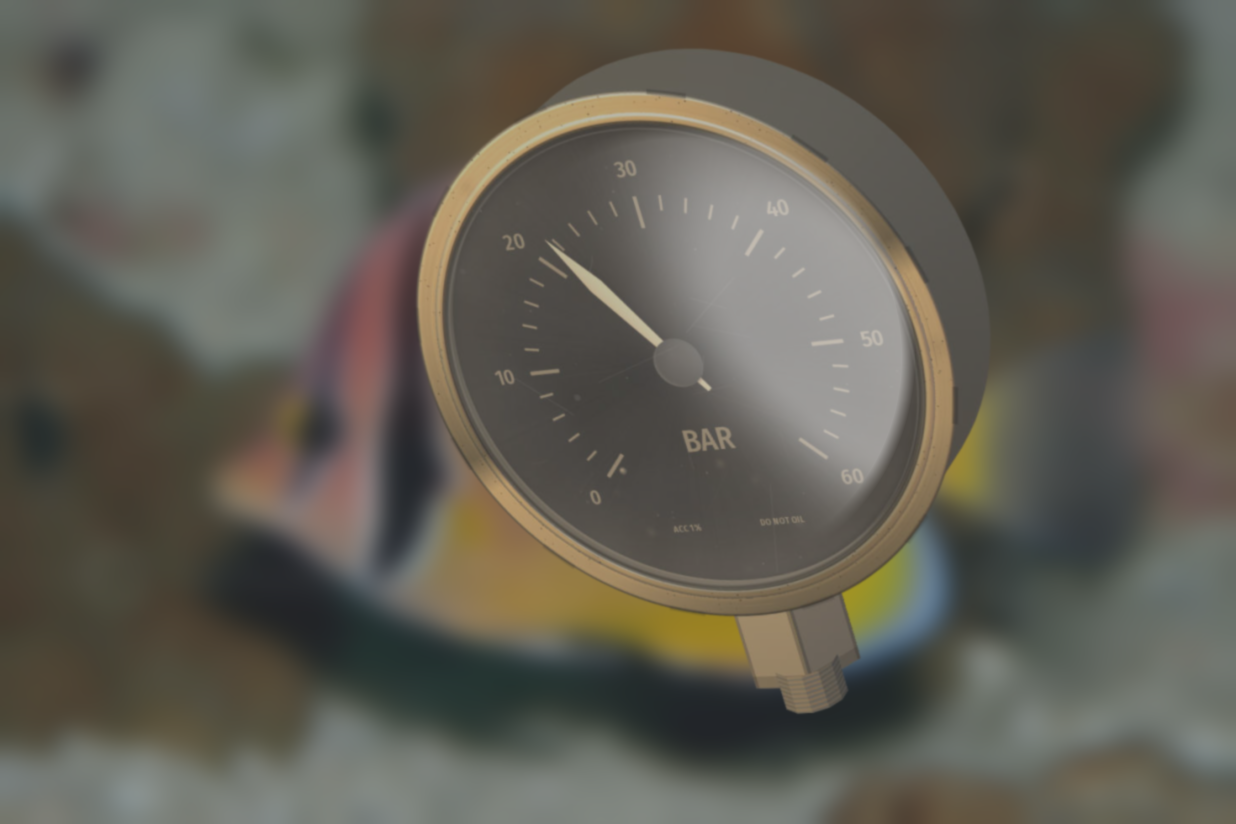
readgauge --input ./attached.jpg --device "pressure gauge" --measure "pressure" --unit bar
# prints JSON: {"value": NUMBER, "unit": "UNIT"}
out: {"value": 22, "unit": "bar"}
